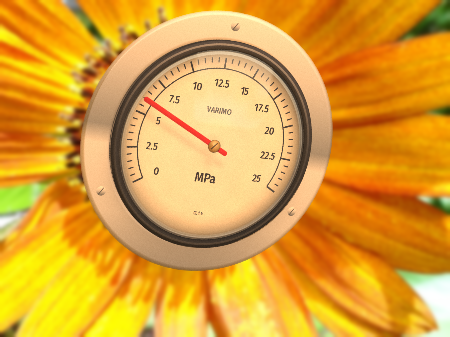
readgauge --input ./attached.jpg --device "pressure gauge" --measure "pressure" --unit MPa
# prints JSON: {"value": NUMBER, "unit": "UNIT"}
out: {"value": 6, "unit": "MPa"}
